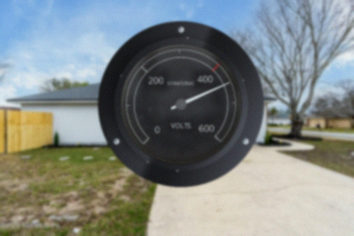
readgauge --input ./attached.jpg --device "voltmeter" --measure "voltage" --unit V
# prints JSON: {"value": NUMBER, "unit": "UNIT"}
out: {"value": 450, "unit": "V"}
